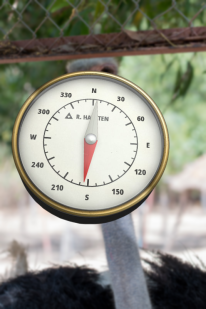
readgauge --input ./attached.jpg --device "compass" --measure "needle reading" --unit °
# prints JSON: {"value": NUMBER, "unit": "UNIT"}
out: {"value": 185, "unit": "°"}
